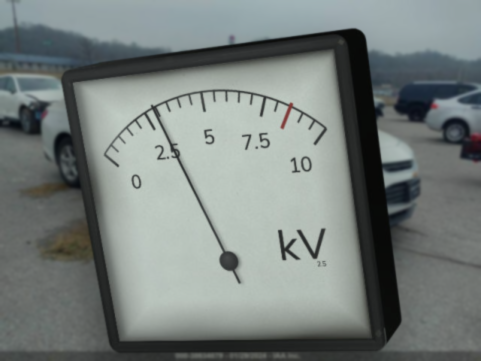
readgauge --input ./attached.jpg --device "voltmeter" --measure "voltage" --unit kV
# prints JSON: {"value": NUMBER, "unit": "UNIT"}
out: {"value": 3, "unit": "kV"}
